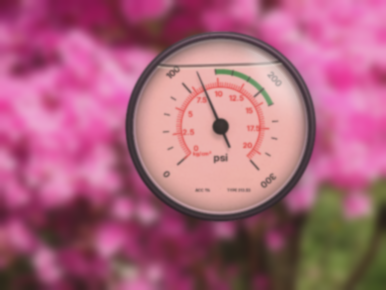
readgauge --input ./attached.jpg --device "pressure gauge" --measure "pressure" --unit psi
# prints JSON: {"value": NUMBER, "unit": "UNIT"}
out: {"value": 120, "unit": "psi"}
